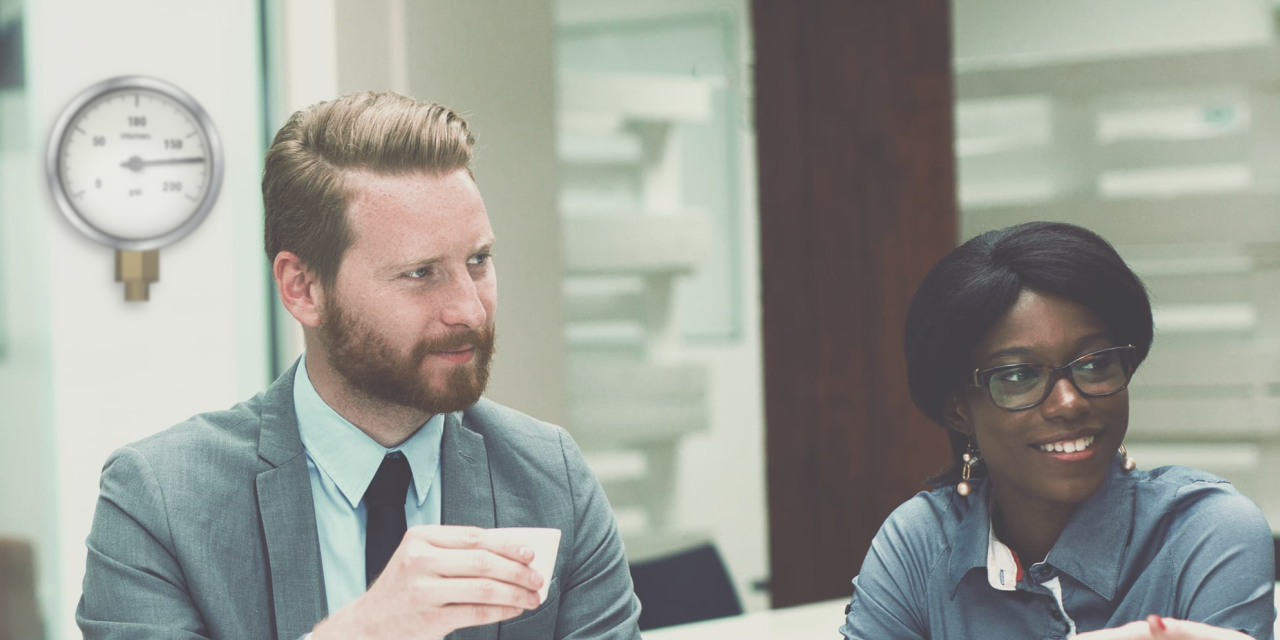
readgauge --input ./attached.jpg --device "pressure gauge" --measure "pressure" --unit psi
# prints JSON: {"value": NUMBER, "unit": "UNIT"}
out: {"value": 170, "unit": "psi"}
